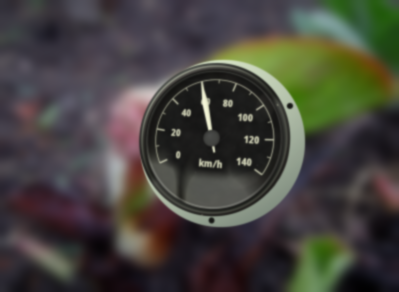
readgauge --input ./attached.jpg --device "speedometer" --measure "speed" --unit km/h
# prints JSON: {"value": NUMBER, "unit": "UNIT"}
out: {"value": 60, "unit": "km/h"}
